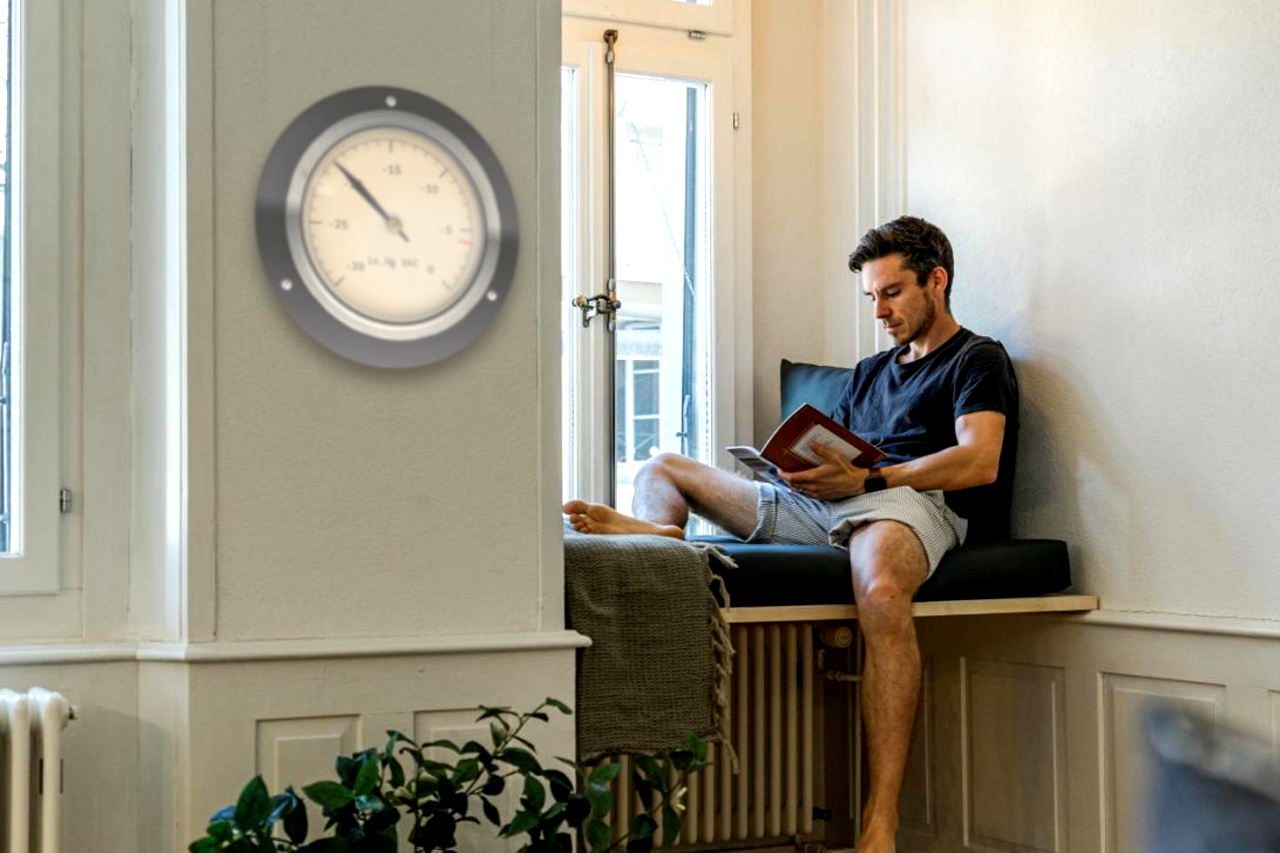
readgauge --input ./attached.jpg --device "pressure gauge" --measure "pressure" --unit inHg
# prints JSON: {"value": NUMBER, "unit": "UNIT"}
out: {"value": -20, "unit": "inHg"}
